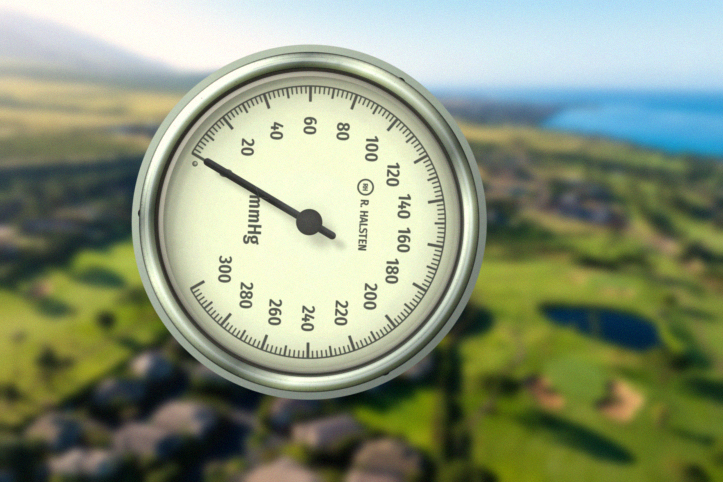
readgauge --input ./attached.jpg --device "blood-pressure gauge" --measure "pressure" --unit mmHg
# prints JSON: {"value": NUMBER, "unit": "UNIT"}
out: {"value": 0, "unit": "mmHg"}
